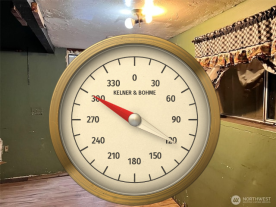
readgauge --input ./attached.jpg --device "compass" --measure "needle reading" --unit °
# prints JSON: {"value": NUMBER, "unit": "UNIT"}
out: {"value": 300, "unit": "°"}
